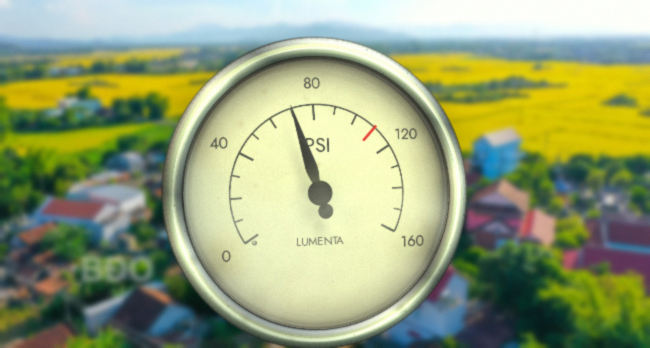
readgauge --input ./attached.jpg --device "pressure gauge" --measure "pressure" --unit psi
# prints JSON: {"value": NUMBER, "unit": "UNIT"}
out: {"value": 70, "unit": "psi"}
